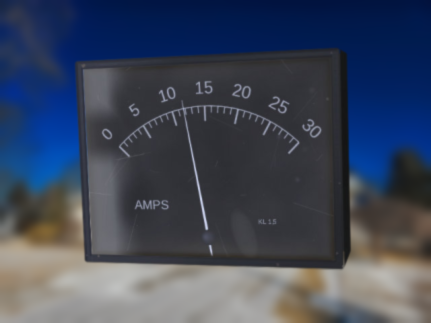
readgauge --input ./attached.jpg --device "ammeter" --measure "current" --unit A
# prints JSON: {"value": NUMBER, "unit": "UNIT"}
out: {"value": 12, "unit": "A"}
